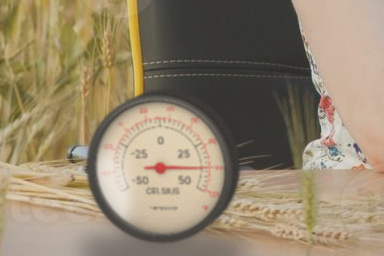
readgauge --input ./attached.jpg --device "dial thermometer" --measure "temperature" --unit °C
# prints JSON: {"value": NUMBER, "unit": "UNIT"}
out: {"value": 37.5, "unit": "°C"}
